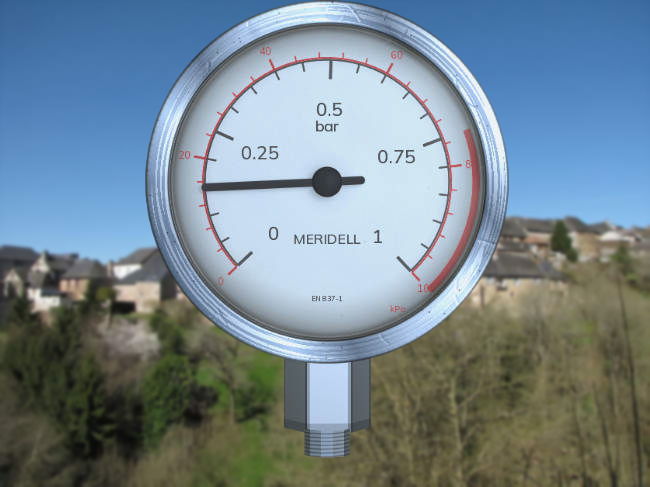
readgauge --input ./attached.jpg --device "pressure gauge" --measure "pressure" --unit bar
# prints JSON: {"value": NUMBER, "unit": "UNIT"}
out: {"value": 0.15, "unit": "bar"}
